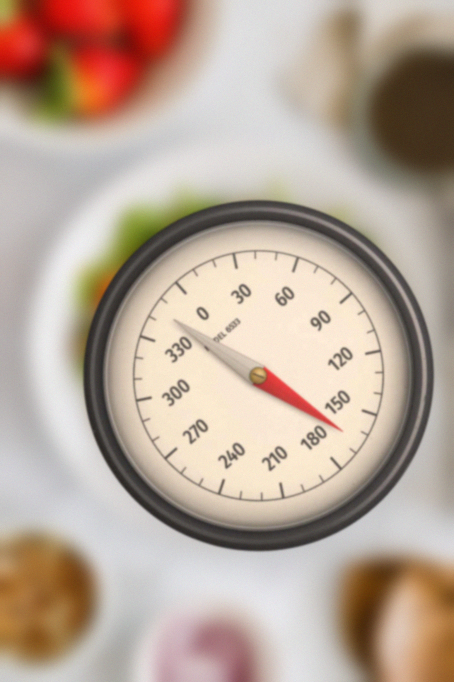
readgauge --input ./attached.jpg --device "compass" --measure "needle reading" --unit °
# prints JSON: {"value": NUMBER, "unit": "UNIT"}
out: {"value": 165, "unit": "°"}
